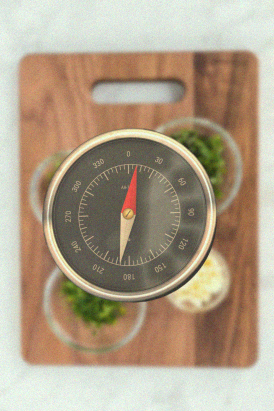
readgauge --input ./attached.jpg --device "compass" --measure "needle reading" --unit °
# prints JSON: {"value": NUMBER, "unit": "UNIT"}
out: {"value": 10, "unit": "°"}
